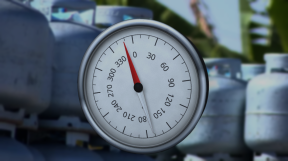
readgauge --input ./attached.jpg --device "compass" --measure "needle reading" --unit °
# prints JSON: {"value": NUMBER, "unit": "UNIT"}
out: {"value": 350, "unit": "°"}
